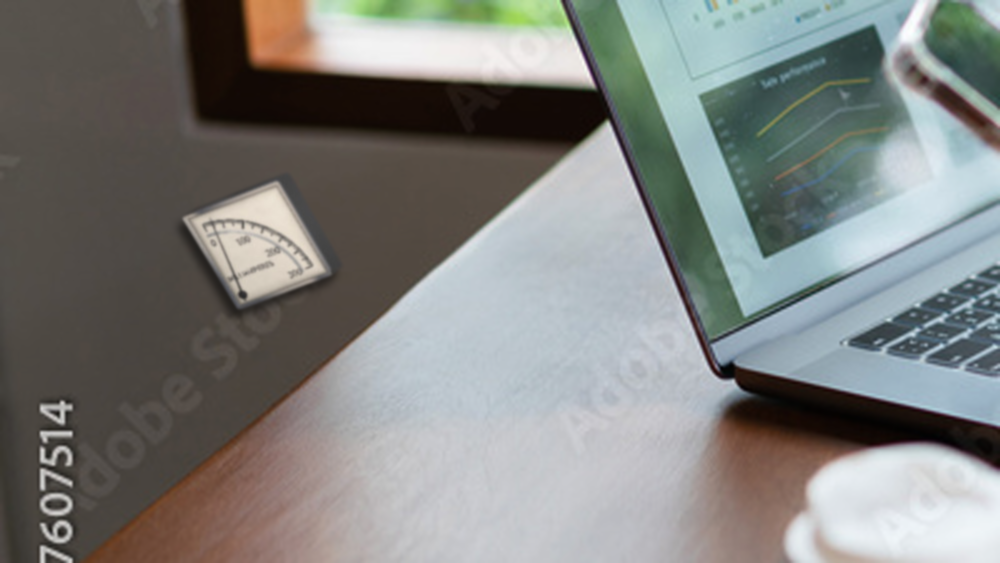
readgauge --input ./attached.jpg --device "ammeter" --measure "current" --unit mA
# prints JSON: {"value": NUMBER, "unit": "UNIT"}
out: {"value": 25, "unit": "mA"}
